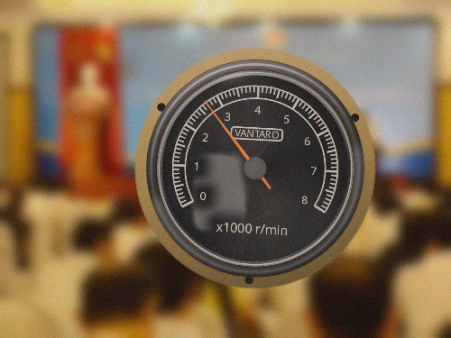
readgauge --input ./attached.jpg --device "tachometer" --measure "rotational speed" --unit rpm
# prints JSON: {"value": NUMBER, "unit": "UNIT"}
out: {"value": 2700, "unit": "rpm"}
